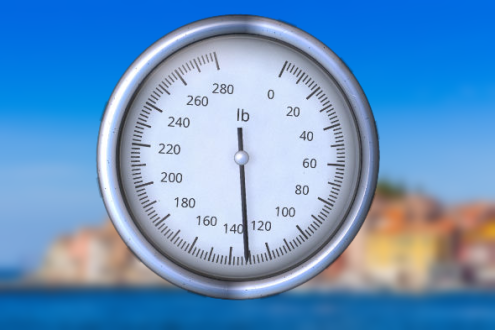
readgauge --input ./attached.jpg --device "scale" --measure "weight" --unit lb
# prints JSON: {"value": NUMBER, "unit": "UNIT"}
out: {"value": 132, "unit": "lb"}
